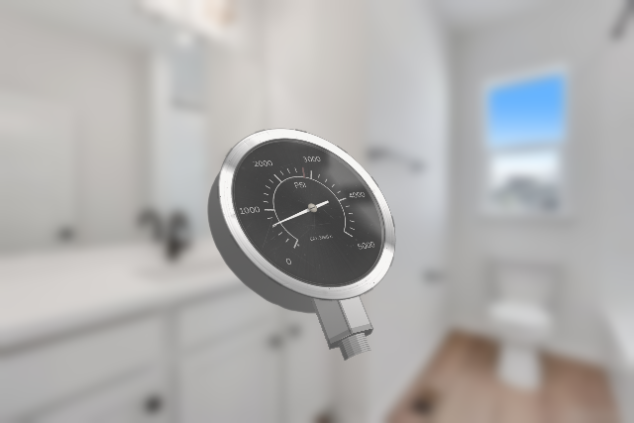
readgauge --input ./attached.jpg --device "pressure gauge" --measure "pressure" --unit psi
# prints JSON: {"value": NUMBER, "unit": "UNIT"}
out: {"value": 600, "unit": "psi"}
